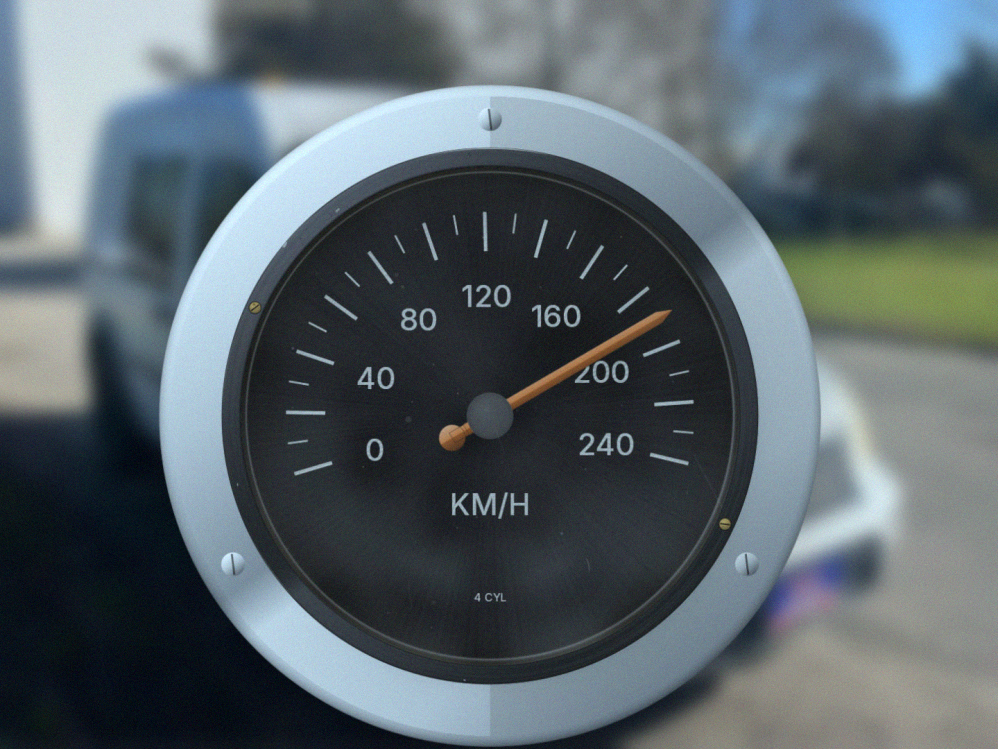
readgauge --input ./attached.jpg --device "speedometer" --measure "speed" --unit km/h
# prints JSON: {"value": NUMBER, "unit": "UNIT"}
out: {"value": 190, "unit": "km/h"}
